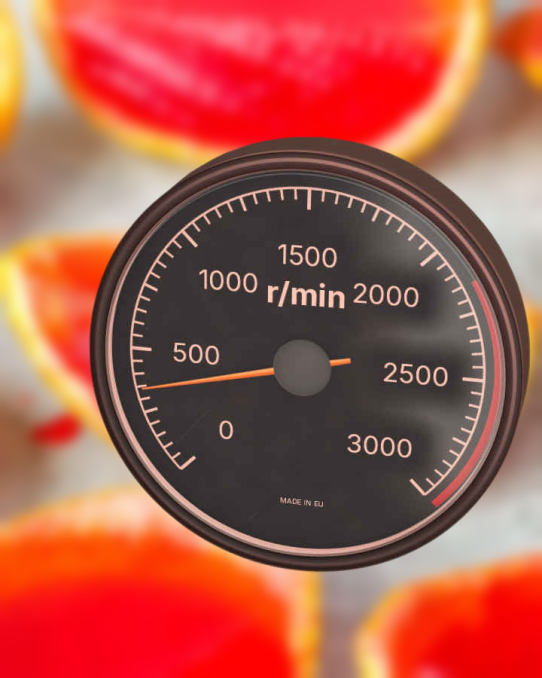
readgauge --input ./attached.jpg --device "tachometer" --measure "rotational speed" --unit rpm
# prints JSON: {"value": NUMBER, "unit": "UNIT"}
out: {"value": 350, "unit": "rpm"}
